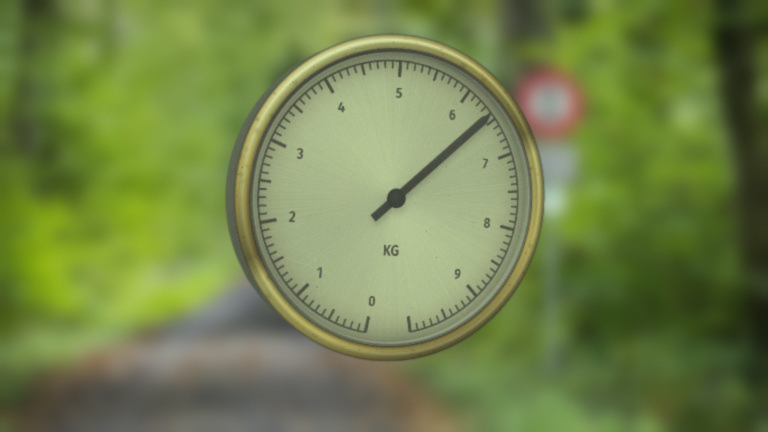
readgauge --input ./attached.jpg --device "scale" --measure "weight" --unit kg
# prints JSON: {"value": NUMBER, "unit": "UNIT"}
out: {"value": 6.4, "unit": "kg"}
